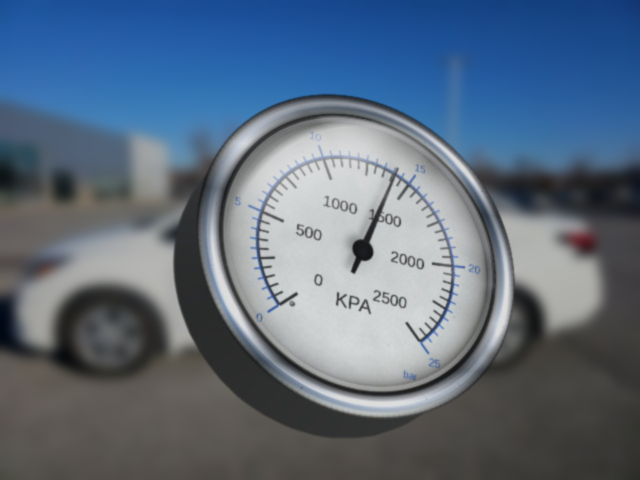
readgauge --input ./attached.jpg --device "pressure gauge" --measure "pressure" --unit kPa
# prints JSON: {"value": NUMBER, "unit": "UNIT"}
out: {"value": 1400, "unit": "kPa"}
